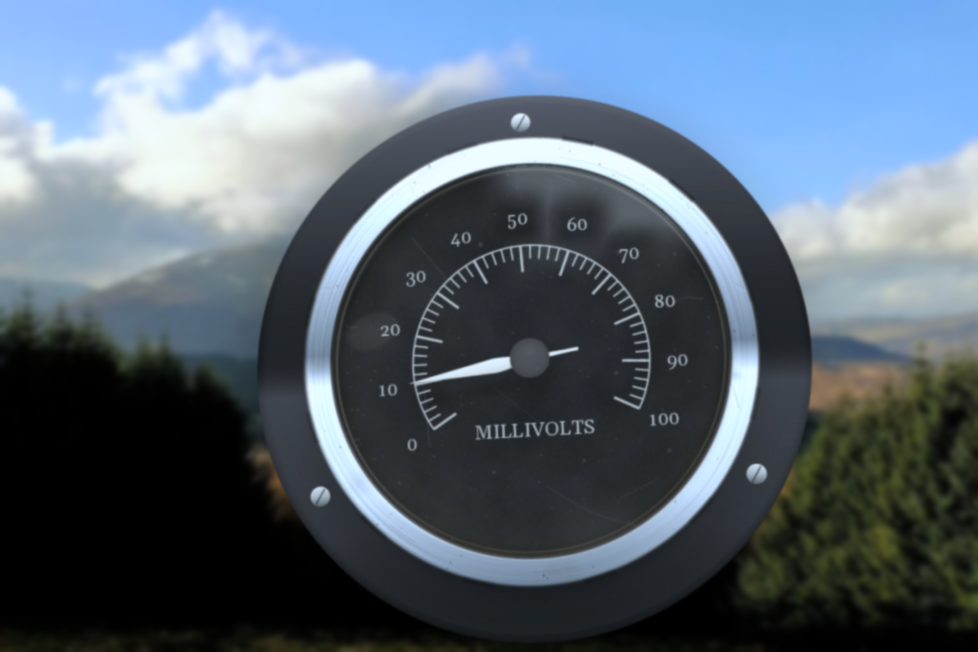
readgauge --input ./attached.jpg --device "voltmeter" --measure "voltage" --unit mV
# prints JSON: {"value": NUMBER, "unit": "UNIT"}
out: {"value": 10, "unit": "mV"}
